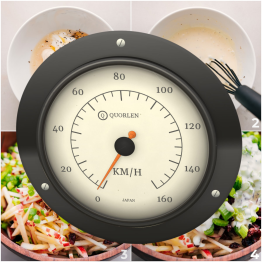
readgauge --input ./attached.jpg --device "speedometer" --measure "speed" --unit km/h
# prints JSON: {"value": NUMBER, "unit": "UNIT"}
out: {"value": 2.5, "unit": "km/h"}
